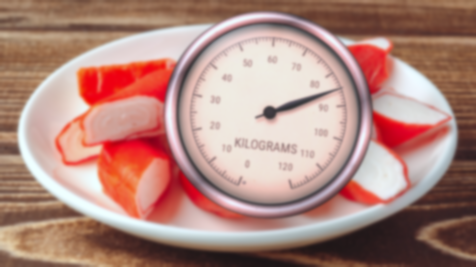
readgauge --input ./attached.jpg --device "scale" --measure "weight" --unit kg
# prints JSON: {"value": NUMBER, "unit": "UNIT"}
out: {"value": 85, "unit": "kg"}
